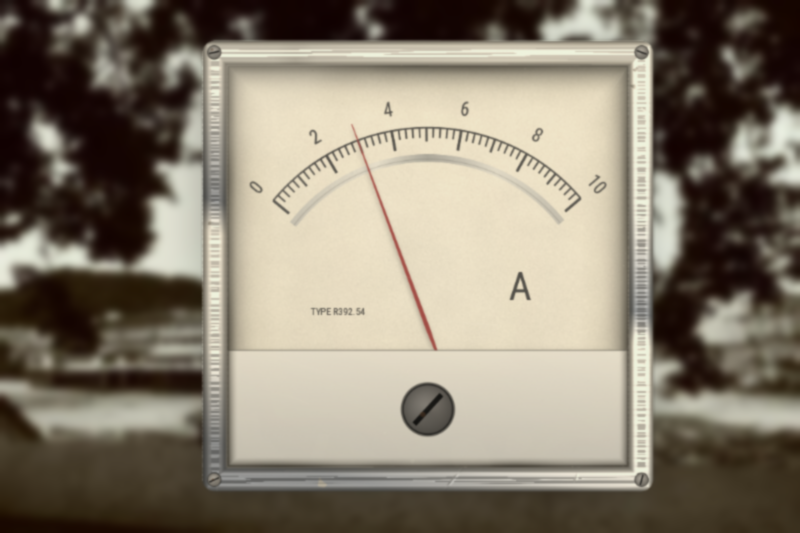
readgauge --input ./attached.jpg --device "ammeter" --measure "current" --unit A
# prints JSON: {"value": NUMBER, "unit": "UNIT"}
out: {"value": 3, "unit": "A"}
